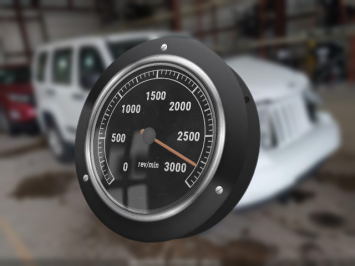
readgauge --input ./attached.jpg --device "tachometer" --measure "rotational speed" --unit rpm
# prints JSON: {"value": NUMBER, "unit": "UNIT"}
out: {"value": 2800, "unit": "rpm"}
